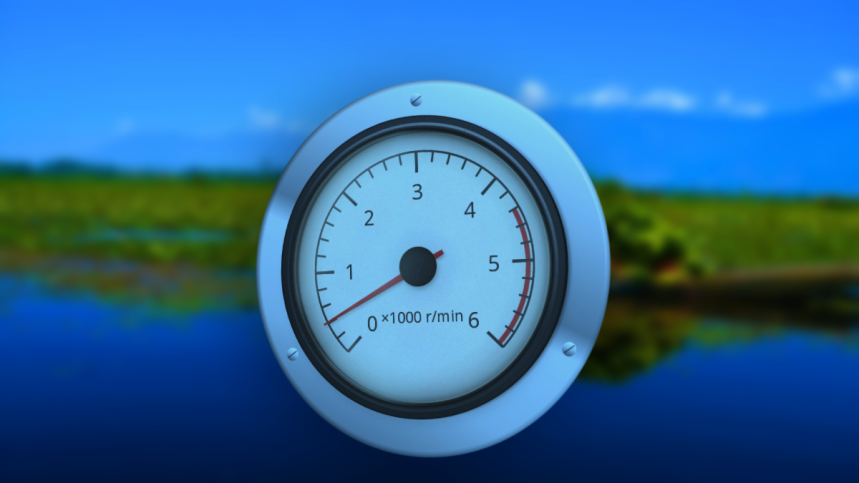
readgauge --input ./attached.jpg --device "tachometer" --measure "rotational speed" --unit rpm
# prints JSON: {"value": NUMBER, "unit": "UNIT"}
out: {"value": 400, "unit": "rpm"}
